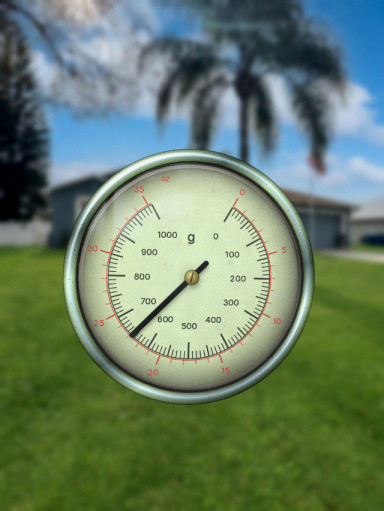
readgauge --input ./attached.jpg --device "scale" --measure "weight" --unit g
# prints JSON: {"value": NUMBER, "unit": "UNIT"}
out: {"value": 650, "unit": "g"}
